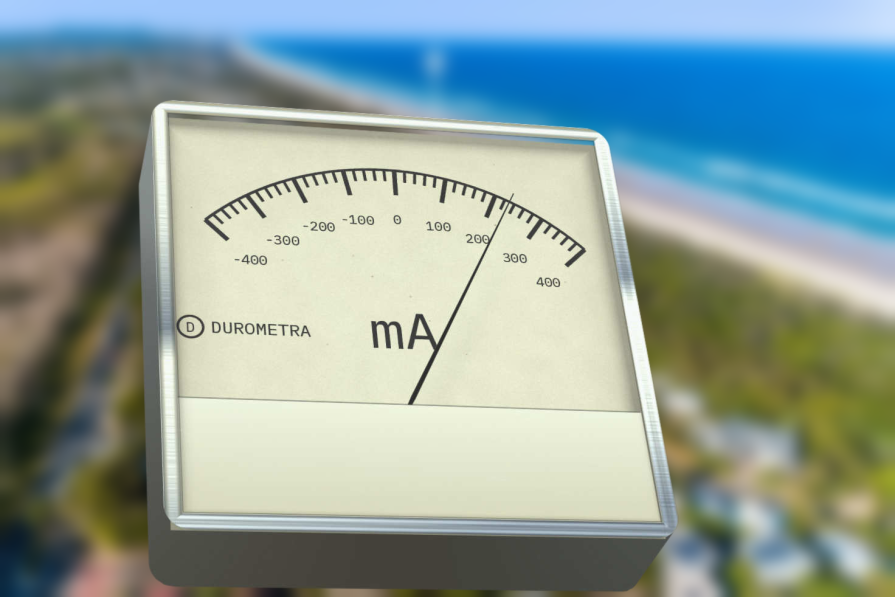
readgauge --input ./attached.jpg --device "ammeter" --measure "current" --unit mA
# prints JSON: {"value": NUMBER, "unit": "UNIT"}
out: {"value": 230, "unit": "mA"}
